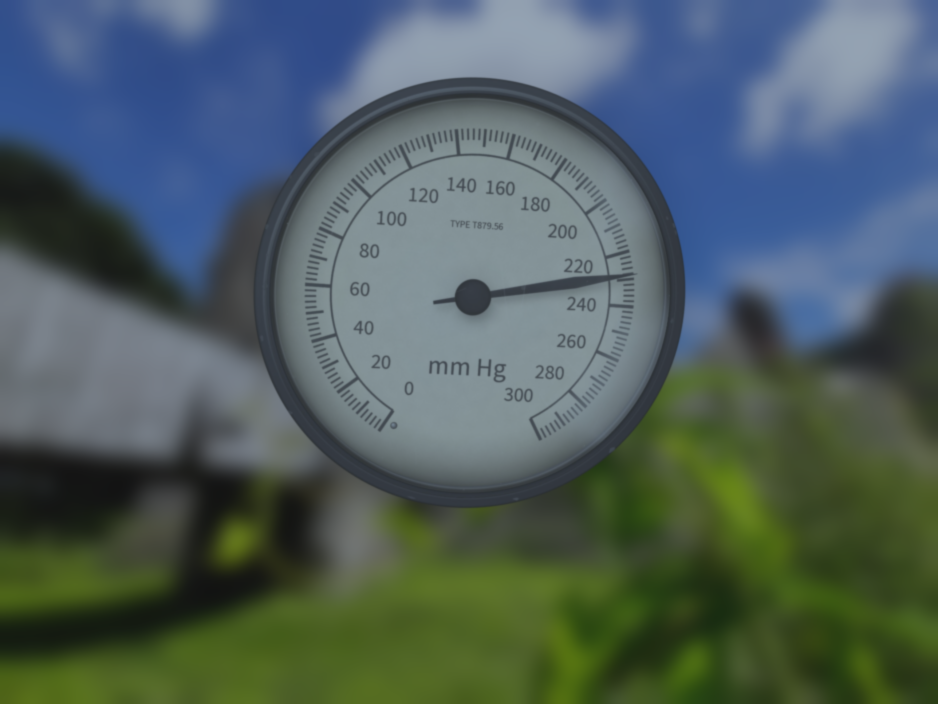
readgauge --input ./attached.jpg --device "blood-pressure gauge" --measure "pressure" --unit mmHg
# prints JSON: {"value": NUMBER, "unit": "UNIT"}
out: {"value": 228, "unit": "mmHg"}
